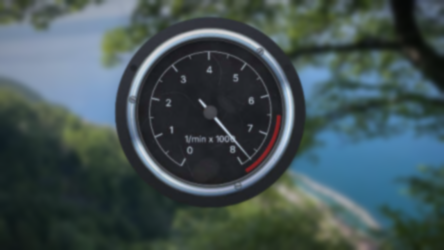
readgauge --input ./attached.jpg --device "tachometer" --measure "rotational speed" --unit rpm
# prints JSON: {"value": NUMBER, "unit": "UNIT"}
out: {"value": 7750, "unit": "rpm"}
